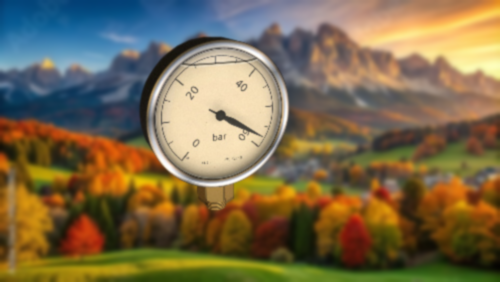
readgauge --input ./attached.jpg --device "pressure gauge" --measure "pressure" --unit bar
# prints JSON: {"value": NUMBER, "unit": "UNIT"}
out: {"value": 57.5, "unit": "bar"}
